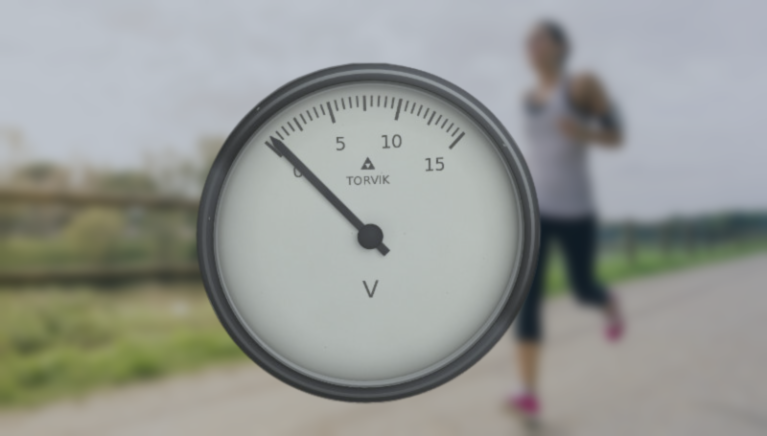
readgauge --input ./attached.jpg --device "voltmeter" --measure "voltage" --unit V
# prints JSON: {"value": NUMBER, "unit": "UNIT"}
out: {"value": 0.5, "unit": "V"}
